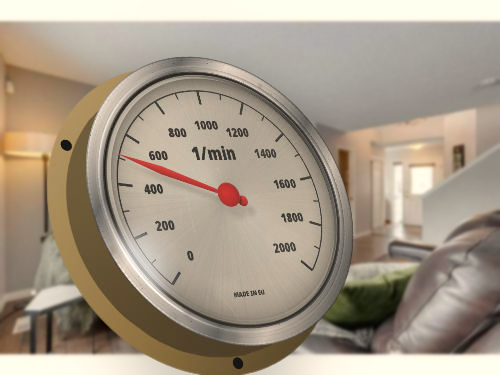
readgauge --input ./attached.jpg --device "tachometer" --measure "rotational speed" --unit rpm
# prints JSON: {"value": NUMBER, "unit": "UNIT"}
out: {"value": 500, "unit": "rpm"}
